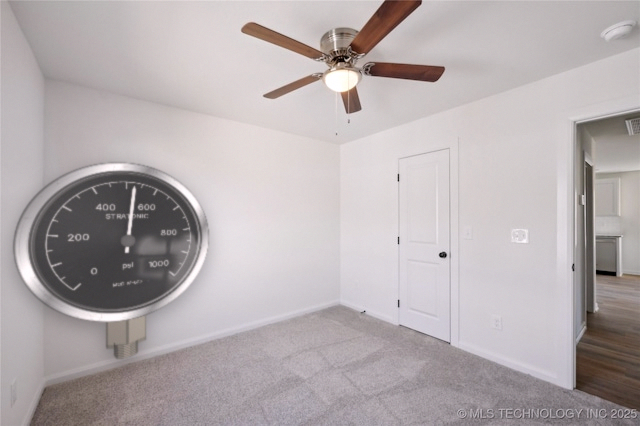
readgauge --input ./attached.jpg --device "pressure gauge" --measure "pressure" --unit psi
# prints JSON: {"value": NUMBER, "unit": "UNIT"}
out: {"value": 525, "unit": "psi"}
